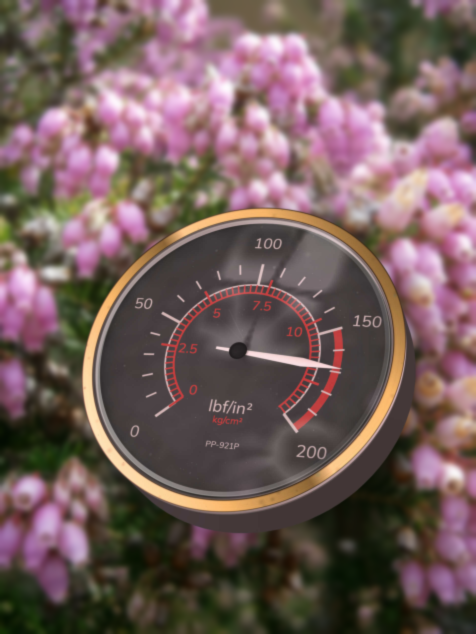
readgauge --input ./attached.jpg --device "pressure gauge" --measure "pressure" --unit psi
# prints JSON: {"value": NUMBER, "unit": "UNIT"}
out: {"value": 170, "unit": "psi"}
